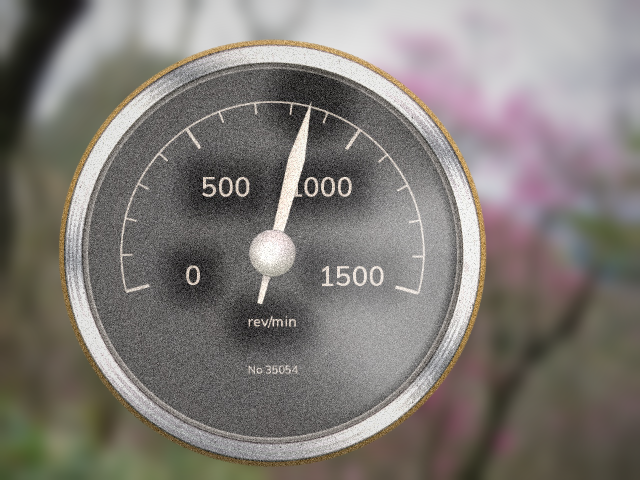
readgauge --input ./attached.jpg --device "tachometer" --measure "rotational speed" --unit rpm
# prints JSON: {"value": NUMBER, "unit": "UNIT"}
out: {"value": 850, "unit": "rpm"}
